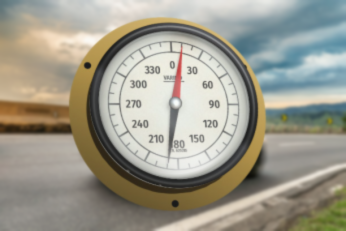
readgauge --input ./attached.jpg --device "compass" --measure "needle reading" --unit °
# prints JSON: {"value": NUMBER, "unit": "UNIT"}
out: {"value": 10, "unit": "°"}
